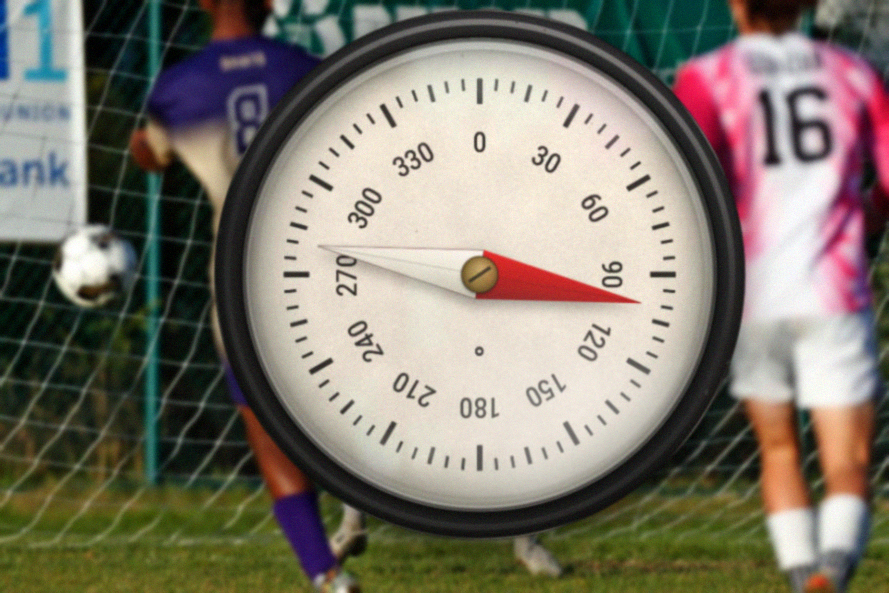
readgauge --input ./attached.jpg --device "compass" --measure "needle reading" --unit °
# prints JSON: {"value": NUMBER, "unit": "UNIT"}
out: {"value": 100, "unit": "°"}
